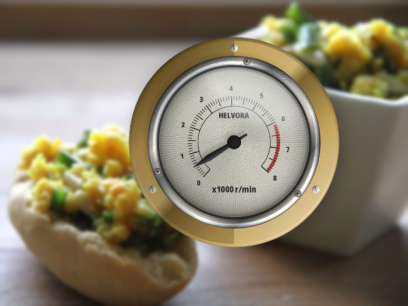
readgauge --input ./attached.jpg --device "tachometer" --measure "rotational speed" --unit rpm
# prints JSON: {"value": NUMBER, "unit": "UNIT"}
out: {"value": 500, "unit": "rpm"}
